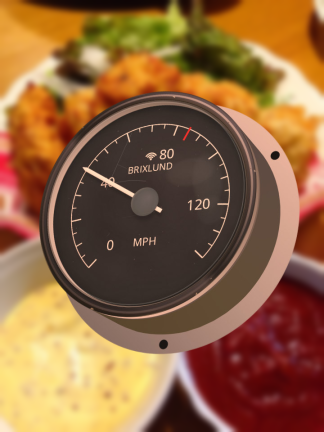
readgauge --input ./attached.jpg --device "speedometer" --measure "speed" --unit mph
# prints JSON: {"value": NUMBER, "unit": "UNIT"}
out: {"value": 40, "unit": "mph"}
